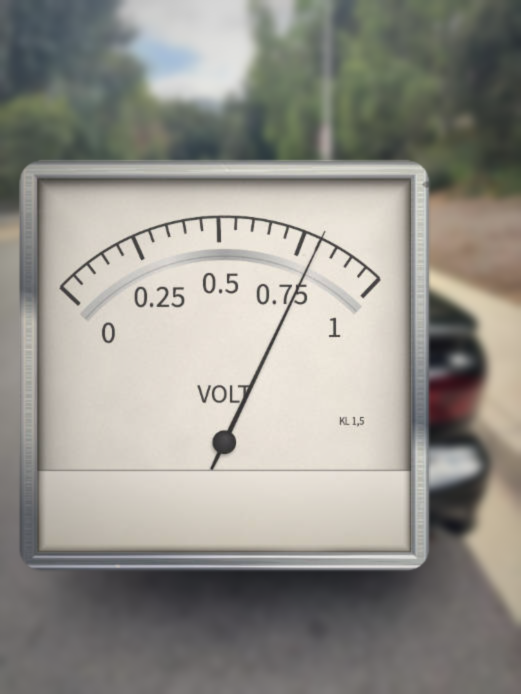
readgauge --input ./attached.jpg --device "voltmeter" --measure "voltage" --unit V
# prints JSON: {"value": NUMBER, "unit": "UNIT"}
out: {"value": 0.8, "unit": "V"}
